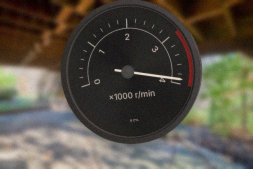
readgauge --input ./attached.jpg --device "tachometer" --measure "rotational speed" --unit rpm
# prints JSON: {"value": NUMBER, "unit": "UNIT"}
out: {"value": 3900, "unit": "rpm"}
